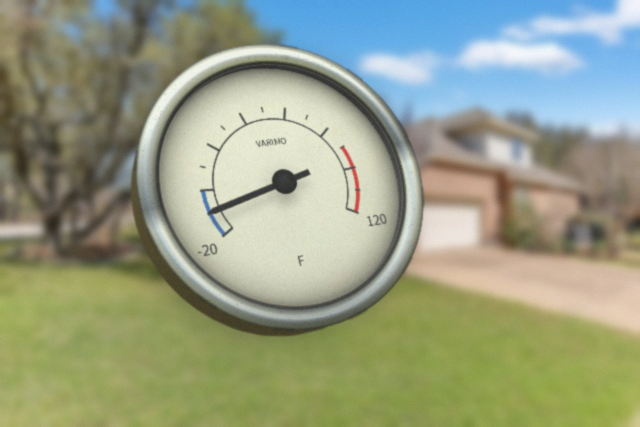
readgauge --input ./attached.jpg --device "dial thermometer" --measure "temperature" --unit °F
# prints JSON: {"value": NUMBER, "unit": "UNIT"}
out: {"value": -10, "unit": "°F"}
